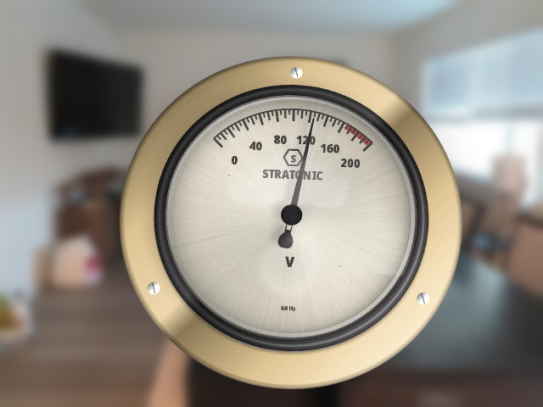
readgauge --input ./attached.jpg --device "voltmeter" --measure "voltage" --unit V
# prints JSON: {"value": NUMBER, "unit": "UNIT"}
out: {"value": 125, "unit": "V"}
